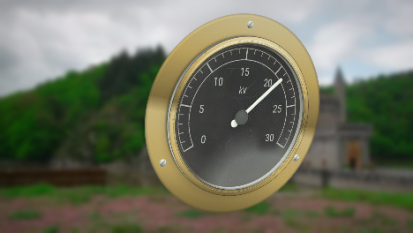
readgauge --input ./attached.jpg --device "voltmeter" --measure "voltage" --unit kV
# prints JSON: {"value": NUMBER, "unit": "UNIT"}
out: {"value": 21, "unit": "kV"}
